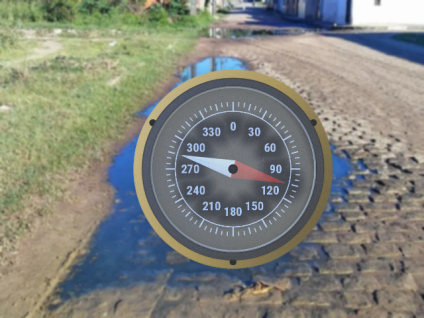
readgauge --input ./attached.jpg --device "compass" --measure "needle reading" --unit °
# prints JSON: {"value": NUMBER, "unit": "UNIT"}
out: {"value": 105, "unit": "°"}
